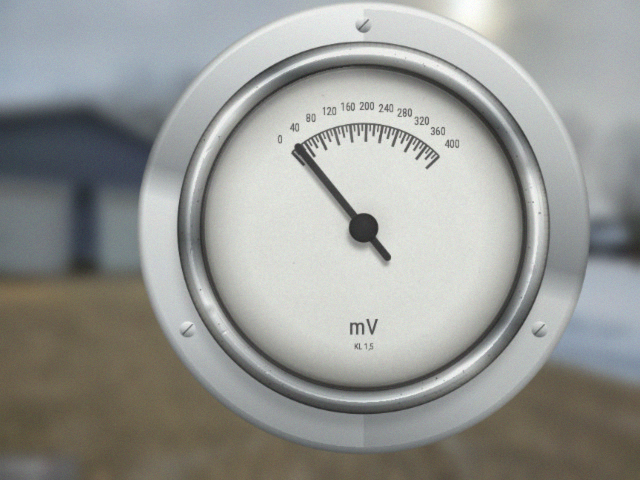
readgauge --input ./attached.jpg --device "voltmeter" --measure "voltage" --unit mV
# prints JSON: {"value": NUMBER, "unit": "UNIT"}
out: {"value": 20, "unit": "mV"}
